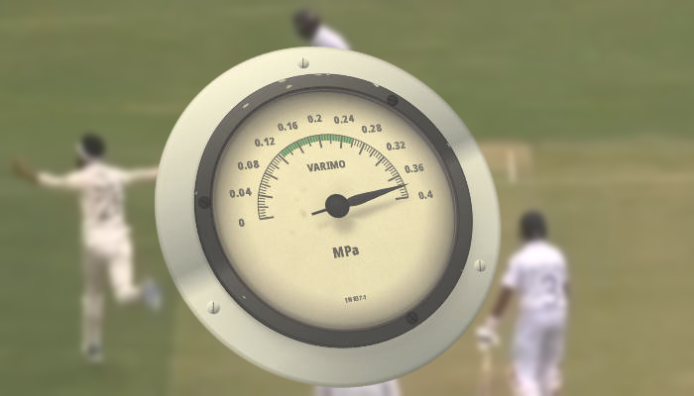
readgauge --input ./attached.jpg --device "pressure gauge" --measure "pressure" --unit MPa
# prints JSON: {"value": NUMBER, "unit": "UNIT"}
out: {"value": 0.38, "unit": "MPa"}
